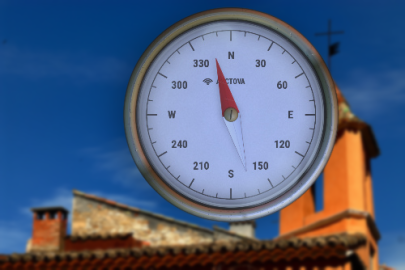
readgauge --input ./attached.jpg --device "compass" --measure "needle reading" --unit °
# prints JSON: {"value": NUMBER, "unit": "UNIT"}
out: {"value": 345, "unit": "°"}
